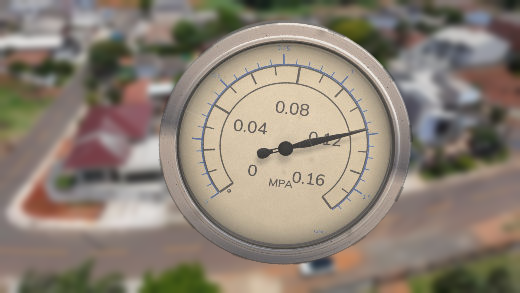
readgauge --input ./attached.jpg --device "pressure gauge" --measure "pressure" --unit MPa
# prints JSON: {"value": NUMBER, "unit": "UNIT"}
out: {"value": 0.12, "unit": "MPa"}
